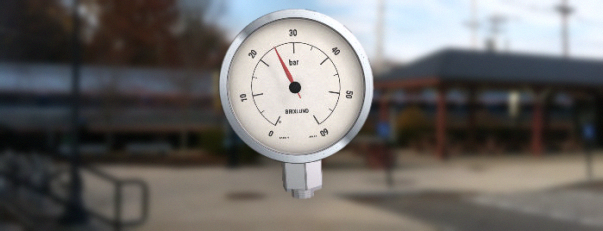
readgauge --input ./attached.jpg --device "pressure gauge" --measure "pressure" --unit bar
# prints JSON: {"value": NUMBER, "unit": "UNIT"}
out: {"value": 25, "unit": "bar"}
